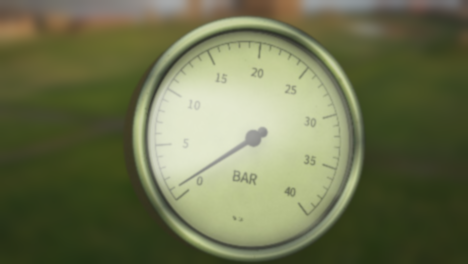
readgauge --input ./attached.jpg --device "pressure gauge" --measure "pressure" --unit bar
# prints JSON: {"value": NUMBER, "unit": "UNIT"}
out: {"value": 1, "unit": "bar"}
